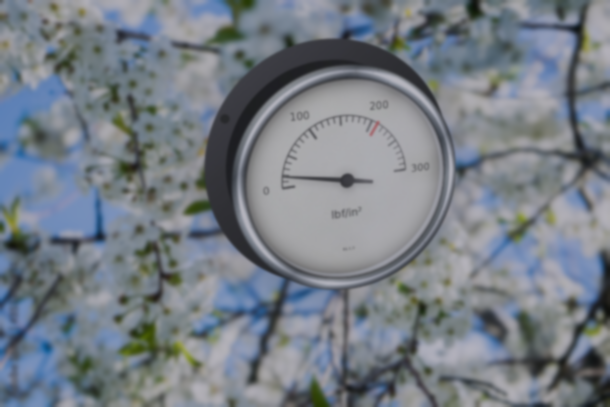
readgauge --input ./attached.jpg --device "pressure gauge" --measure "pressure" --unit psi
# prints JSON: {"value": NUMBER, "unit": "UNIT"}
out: {"value": 20, "unit": "psi"}
